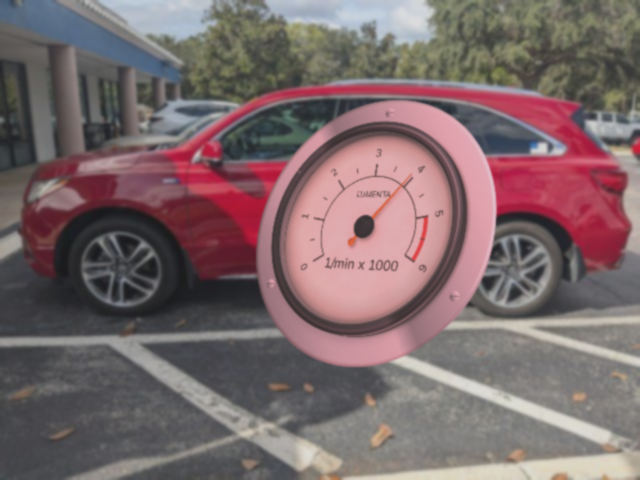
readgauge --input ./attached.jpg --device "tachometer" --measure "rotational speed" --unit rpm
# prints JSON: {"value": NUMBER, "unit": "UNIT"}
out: {"value": 4000, "unit": "rpm"}
